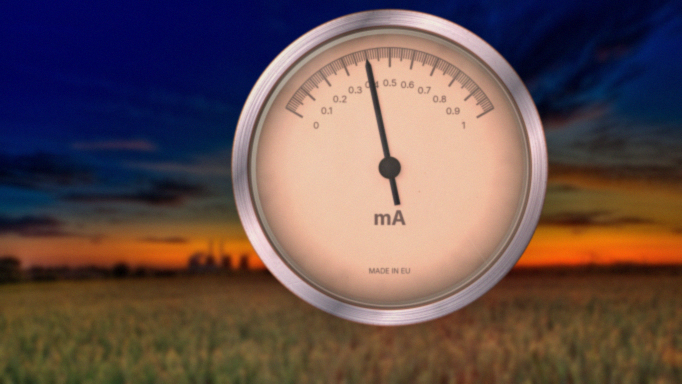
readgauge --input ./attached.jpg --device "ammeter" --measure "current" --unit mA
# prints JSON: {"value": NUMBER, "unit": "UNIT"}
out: {"value": 0.4, "unit": "mA"}
